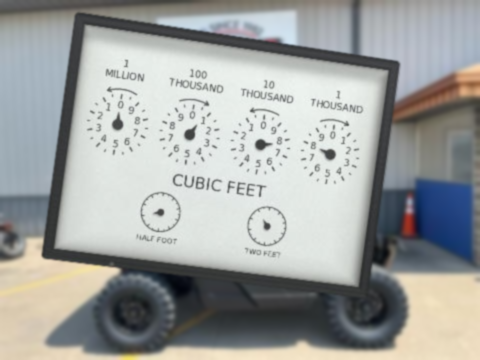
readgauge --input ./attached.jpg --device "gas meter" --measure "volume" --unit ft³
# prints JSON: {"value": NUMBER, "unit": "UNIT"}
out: {"value": 7800, "unit": "ft³"}
